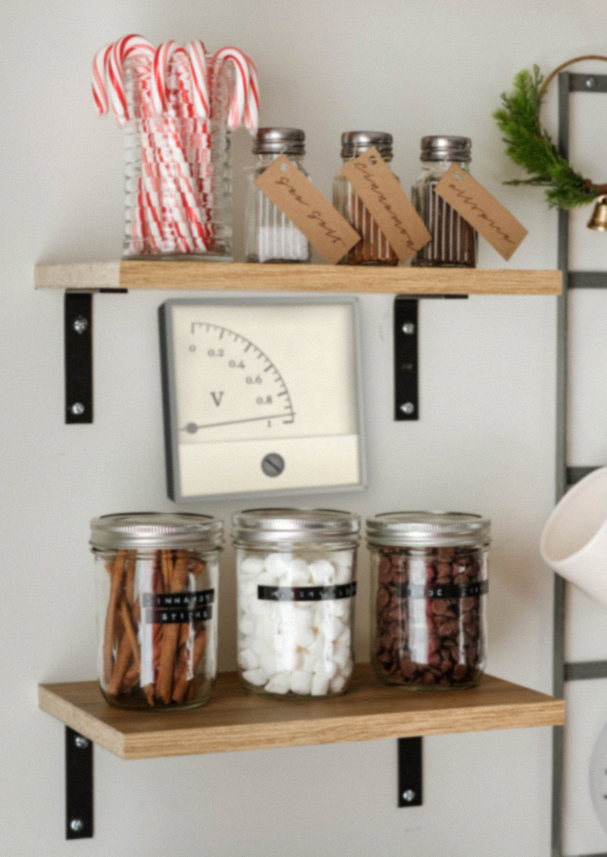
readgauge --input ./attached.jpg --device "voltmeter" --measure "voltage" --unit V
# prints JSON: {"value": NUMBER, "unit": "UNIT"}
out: {"value": 0.95, "unit": "V"}
